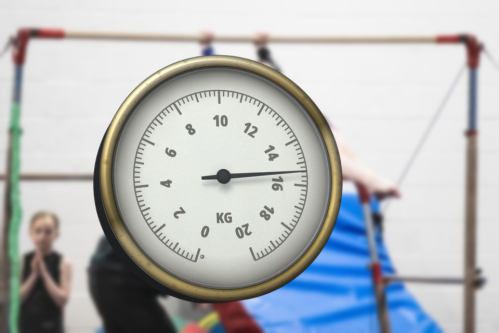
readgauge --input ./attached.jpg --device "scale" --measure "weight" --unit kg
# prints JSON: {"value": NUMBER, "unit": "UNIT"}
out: {"value": 15.4, "unit": "kg"}
